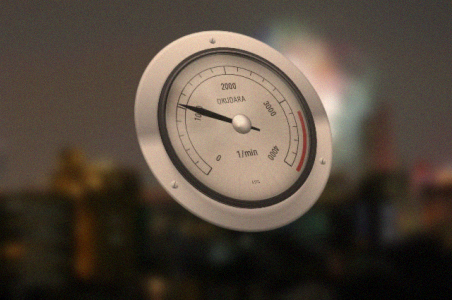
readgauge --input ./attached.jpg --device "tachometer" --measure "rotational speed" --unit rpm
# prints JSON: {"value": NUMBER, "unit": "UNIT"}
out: {"value": 1000, "unit": "rpm"}
